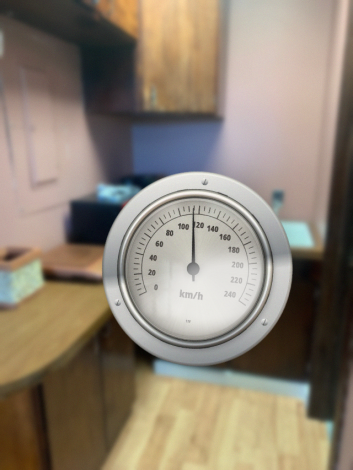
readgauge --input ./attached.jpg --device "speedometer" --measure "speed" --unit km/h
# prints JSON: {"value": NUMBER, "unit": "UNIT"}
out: {"value": 115, "unit": "km/h"}
